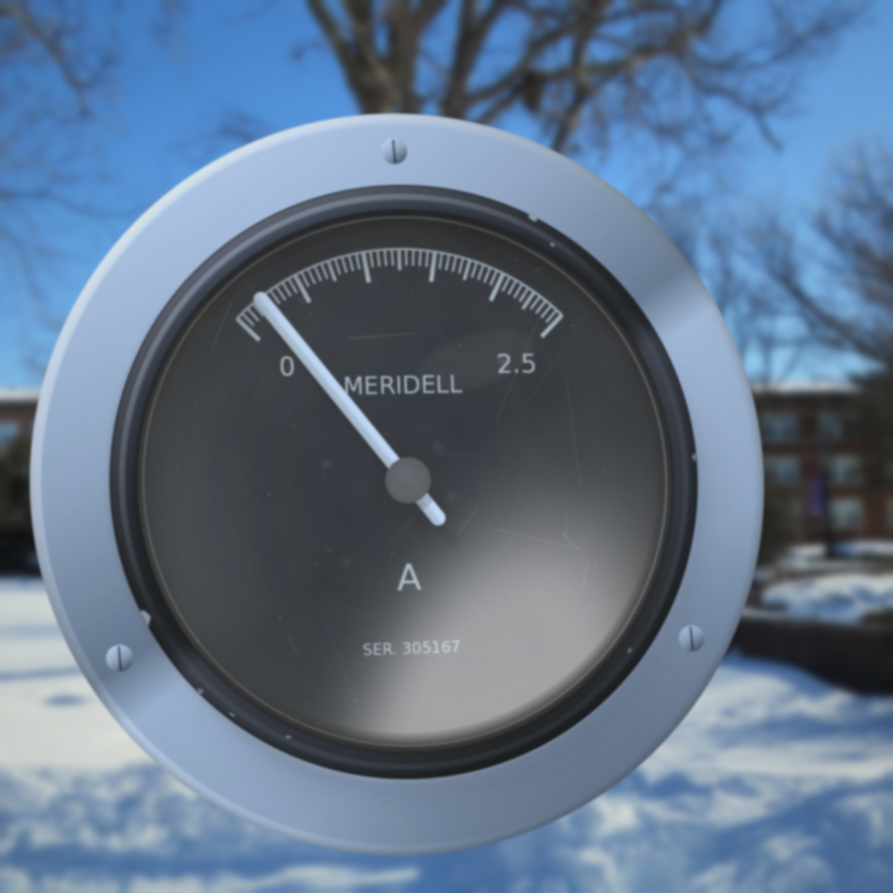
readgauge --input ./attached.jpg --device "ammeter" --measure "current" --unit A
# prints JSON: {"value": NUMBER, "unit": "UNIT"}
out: {"value": 0.2, "unit": "A"}
